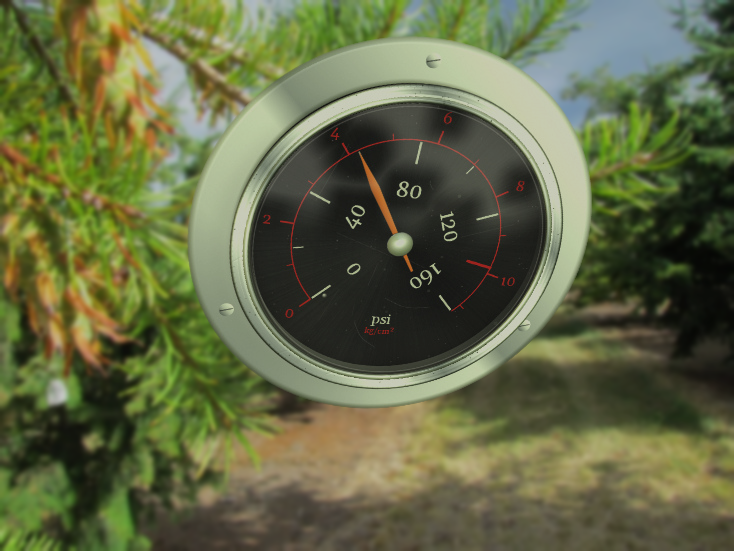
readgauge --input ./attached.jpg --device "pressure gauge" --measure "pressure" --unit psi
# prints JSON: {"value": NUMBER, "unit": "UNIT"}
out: {"value": 60, "unit": "psi"}
